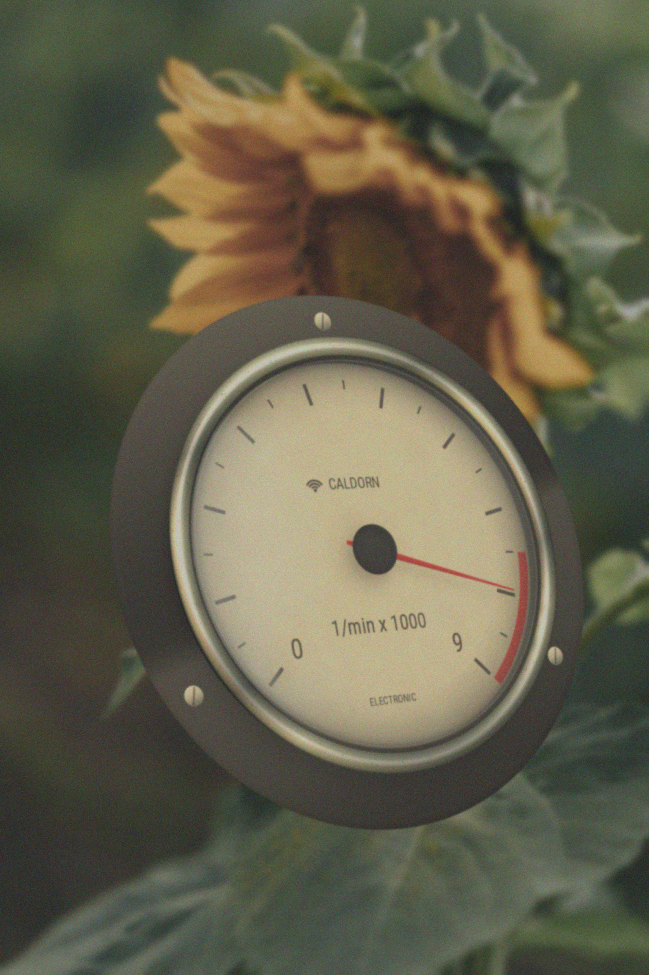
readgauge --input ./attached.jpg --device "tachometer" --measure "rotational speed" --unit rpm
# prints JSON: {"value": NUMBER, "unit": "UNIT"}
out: {"value": 8000, "unit": "rpm"}
